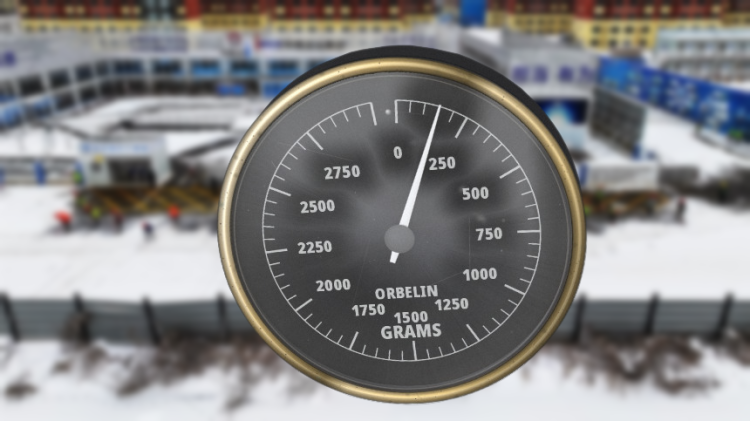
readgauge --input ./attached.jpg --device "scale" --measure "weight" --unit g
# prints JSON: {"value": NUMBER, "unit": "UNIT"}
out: {"value": 150, "unit": "g"}
